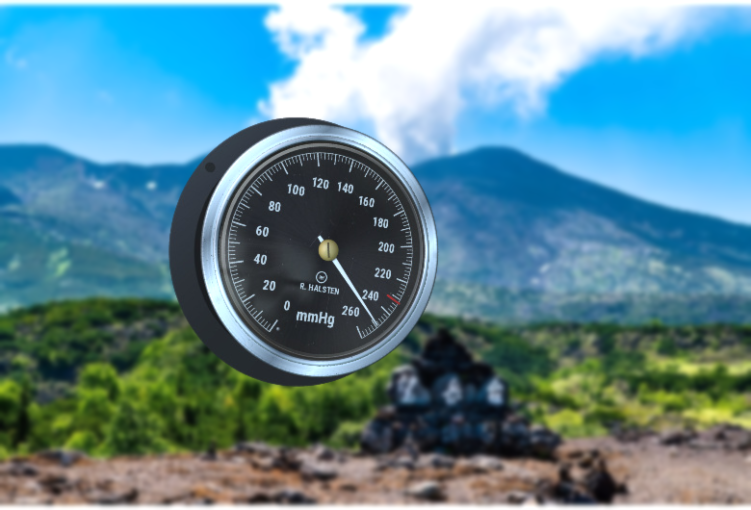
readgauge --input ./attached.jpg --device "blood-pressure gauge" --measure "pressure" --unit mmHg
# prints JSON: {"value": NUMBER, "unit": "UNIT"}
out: {"value": 250, "unit": "mmHg"}
